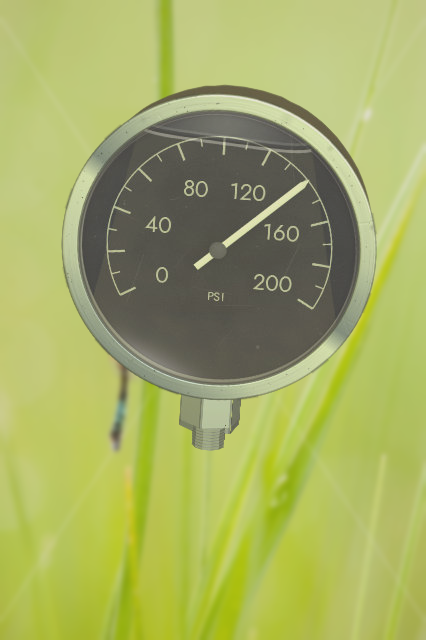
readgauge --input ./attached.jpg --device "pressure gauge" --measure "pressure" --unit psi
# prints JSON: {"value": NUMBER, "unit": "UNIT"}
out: {"value": 140, "unit": "psi"}
